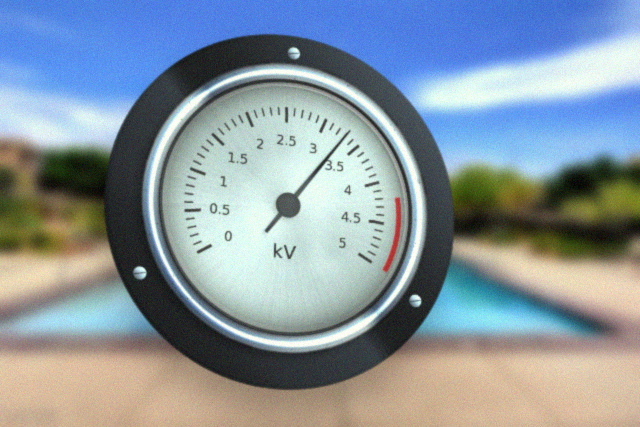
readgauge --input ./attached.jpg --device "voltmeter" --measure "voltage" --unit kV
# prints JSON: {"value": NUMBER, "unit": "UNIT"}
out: {"value": 3.3, "unit": "kV"}
